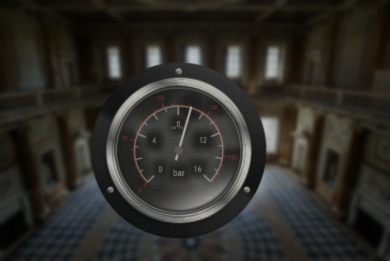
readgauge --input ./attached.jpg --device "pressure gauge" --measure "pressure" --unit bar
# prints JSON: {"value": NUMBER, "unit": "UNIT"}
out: {"value": 9, "unit": "bar"}
